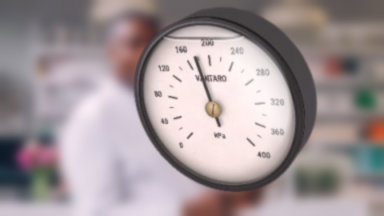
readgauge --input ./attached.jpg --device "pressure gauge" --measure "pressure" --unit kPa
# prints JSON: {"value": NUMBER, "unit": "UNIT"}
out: {"value": 180, "unit": "kPa"}
